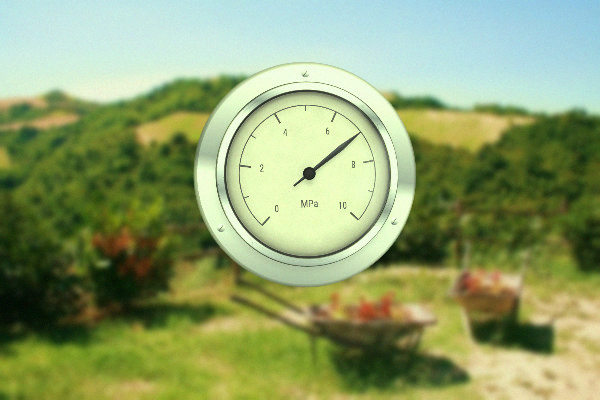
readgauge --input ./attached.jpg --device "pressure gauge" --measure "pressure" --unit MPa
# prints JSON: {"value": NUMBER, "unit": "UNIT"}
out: {"value": 7, "unit": "MPa"}
